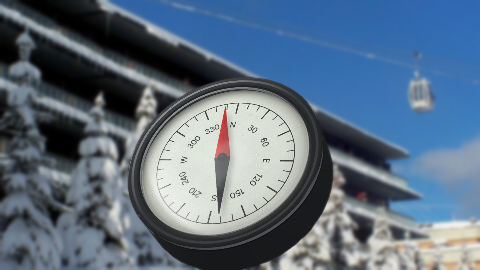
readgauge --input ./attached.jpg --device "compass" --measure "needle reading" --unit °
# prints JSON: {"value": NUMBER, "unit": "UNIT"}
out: {"value": 350, "unit": "°"}
